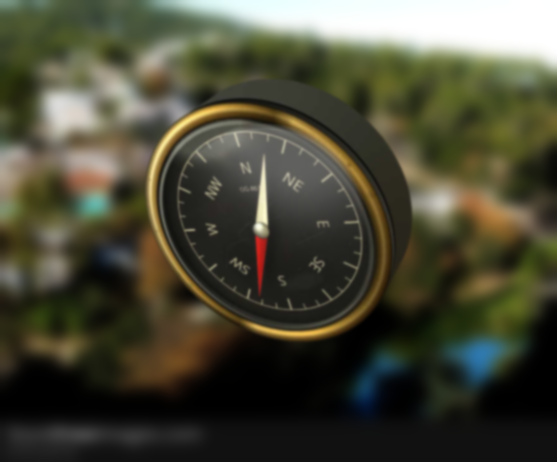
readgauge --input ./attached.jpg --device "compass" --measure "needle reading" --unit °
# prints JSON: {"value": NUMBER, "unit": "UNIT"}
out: {"value": 200, "unit": "°"}
